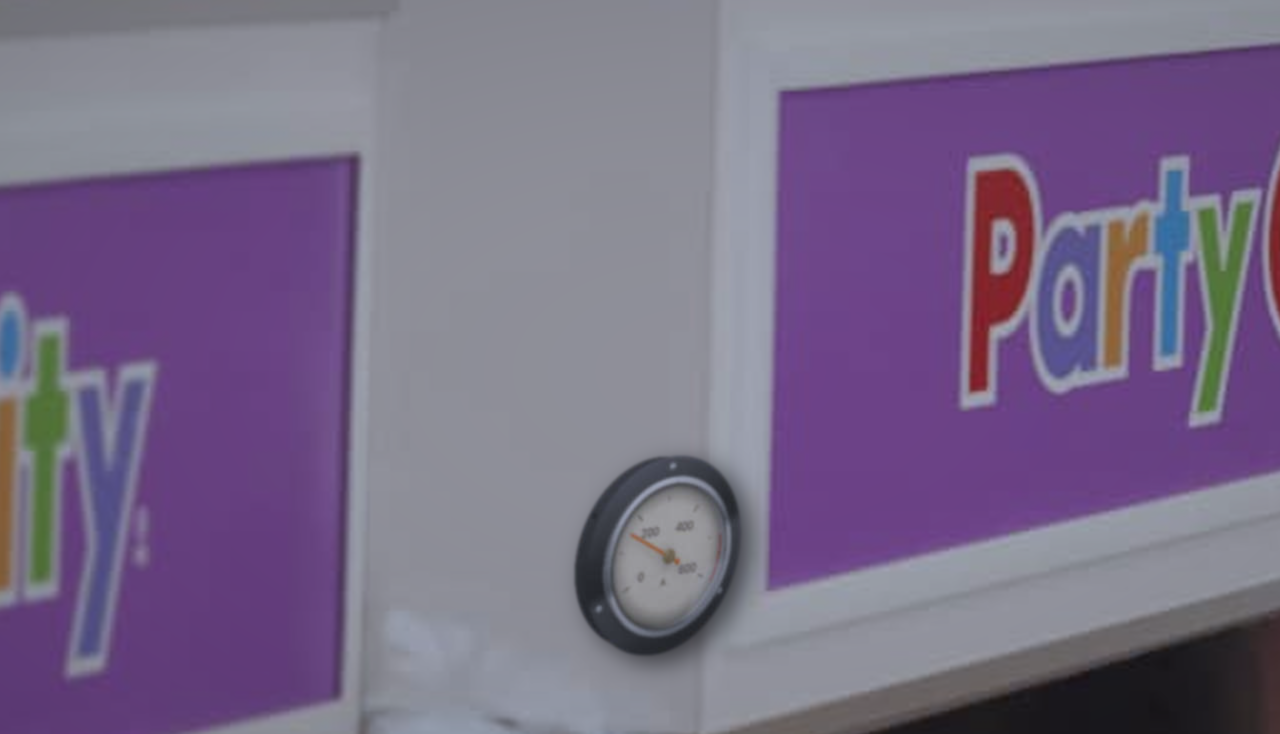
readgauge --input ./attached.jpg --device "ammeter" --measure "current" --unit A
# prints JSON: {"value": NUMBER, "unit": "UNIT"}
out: {"value": 150, "unit": "A"}
